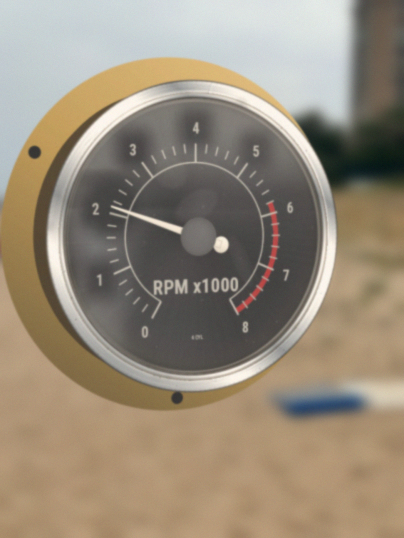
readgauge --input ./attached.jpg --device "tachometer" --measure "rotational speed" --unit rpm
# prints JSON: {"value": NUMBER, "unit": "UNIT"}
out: {"value": 2100, "unit": "rpm"}
